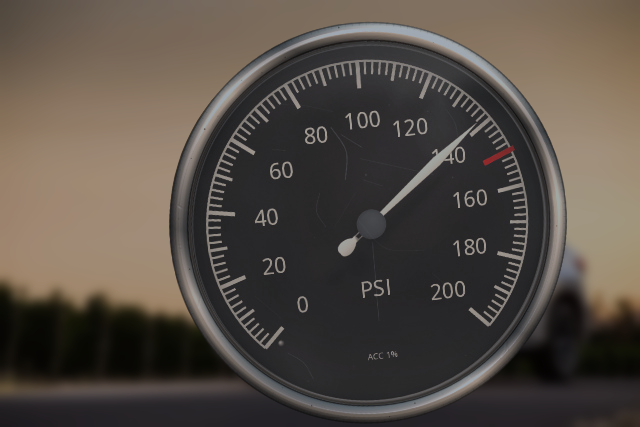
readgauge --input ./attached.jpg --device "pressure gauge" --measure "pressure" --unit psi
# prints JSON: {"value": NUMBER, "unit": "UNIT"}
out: {"value": 138, "unit": "psi"}
